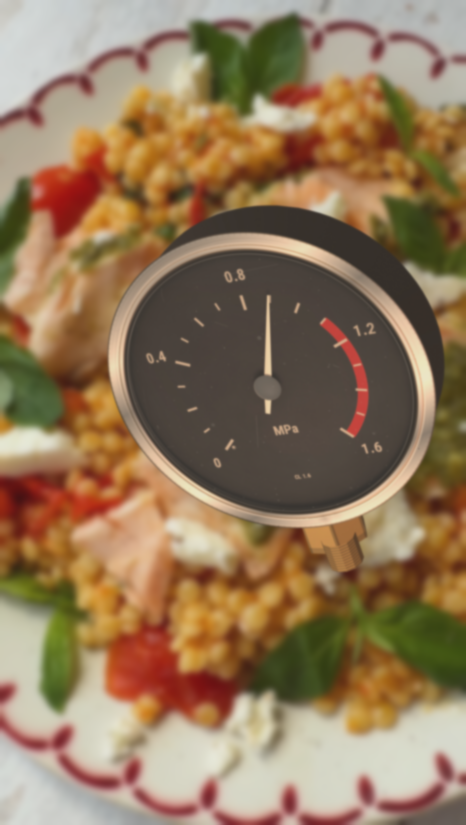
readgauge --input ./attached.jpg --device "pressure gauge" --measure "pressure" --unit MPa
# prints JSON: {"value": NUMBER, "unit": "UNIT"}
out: {"value": 0.9, "unit": "MPa"}
